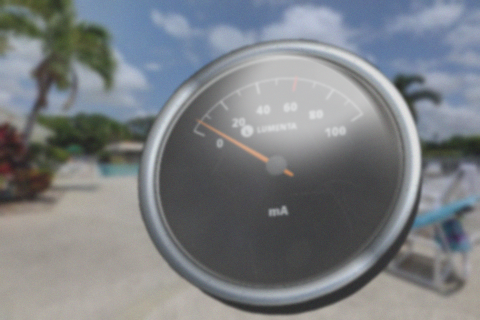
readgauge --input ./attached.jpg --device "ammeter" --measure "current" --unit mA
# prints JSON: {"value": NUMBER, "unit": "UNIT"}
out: {"value": 5, "unit": "mA"}
